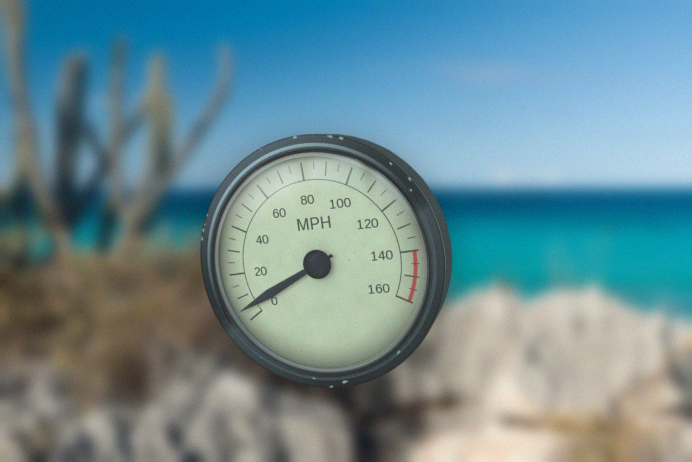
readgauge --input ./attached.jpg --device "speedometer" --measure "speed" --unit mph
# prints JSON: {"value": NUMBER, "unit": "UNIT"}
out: {"value": 5, "unit": "mph"}
